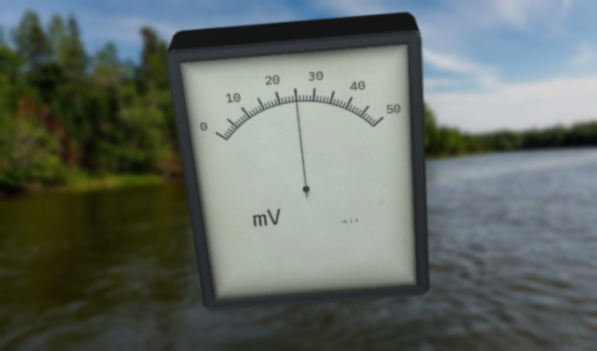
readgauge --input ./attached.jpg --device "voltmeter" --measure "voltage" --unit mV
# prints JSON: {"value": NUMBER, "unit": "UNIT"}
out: {"value": 25, "unit": "mV"}
